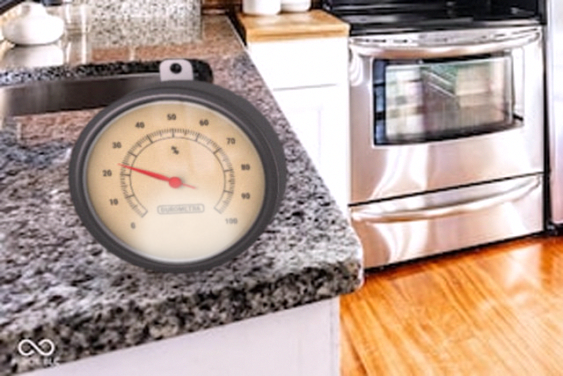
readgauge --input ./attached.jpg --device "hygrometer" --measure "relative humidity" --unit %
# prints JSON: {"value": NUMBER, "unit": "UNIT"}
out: {"value": 25, "unit": "%"}
